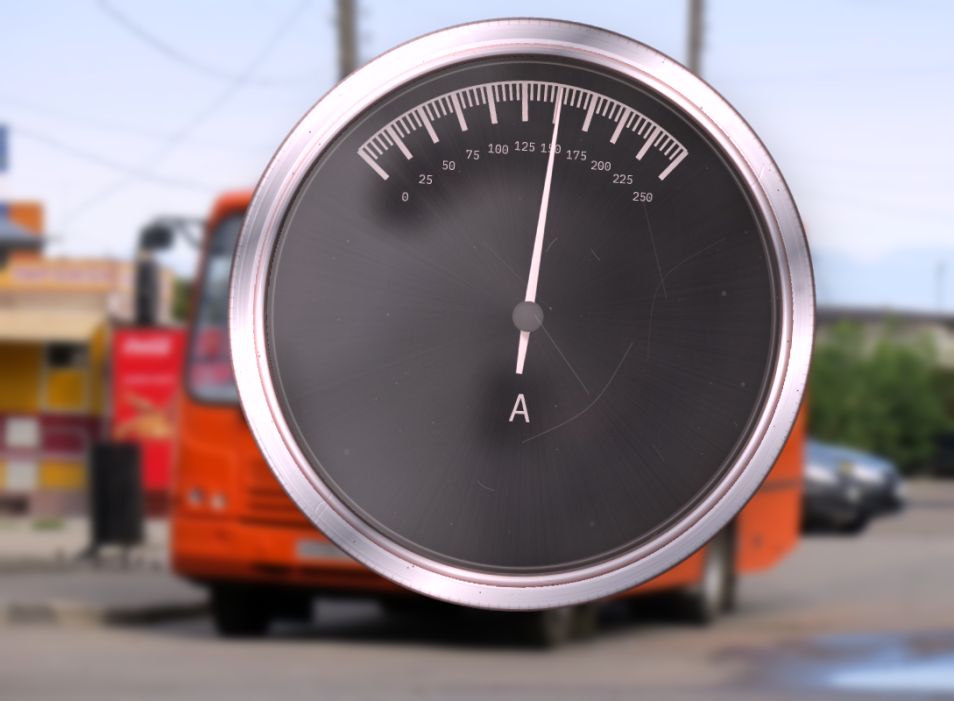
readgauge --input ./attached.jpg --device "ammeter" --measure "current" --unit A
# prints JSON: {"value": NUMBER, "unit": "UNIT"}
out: {"value": 150, "unit": "A"}
